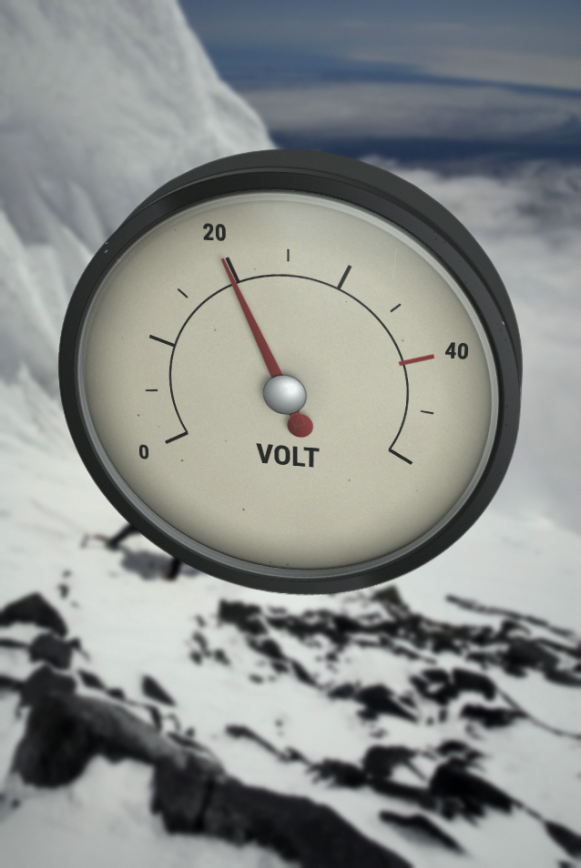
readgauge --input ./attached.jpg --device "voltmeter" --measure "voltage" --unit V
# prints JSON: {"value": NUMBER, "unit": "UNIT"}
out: {"value": 20, "unit": "V"}
